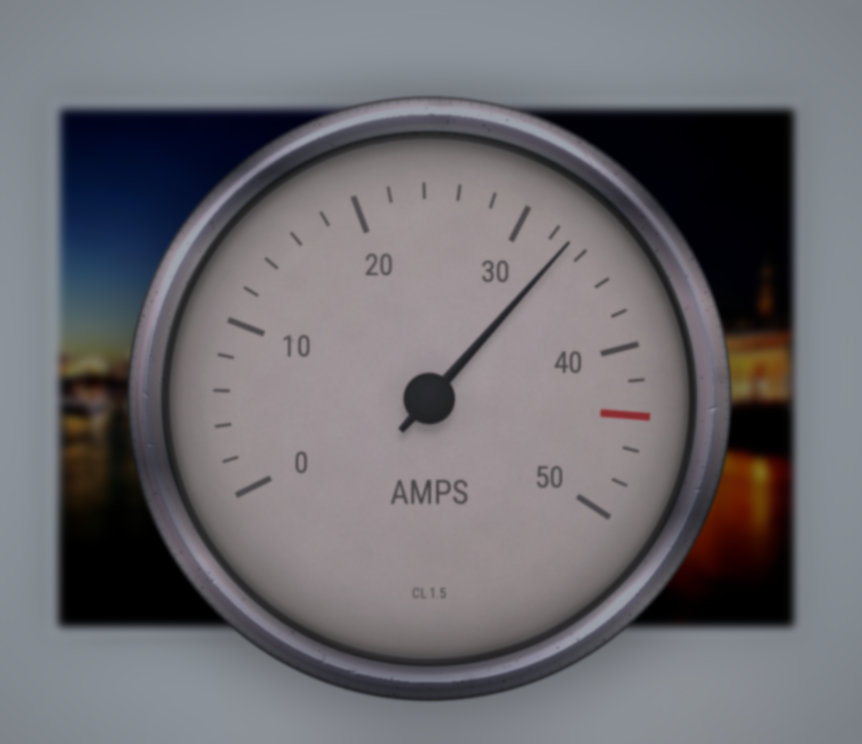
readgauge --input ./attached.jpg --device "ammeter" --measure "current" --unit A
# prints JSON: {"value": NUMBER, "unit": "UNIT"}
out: {"value": 33, "unit": "A"}
